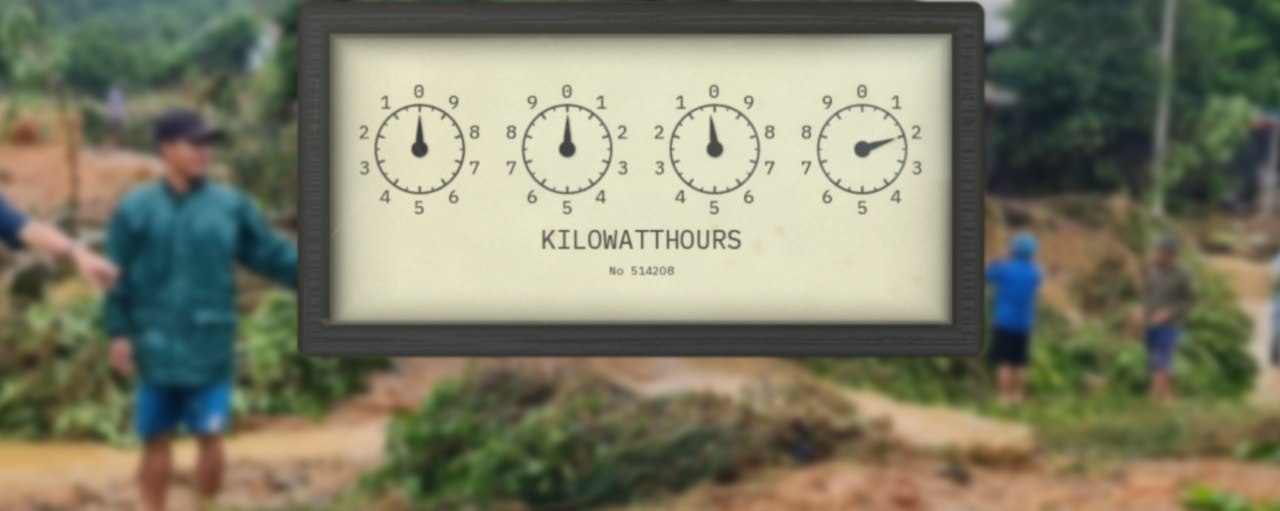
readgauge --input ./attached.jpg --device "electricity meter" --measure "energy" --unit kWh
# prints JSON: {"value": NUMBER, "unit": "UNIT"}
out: {"value": 2, "unit": "kWh"}
